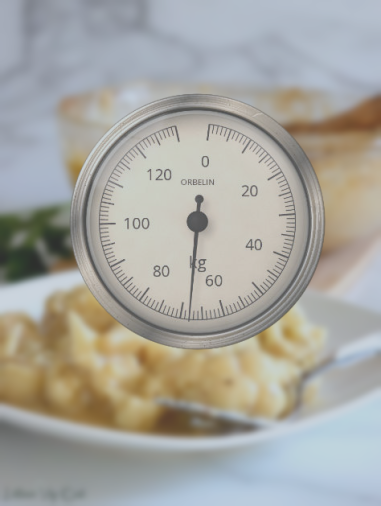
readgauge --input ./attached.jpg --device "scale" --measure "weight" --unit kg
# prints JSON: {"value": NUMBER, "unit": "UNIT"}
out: {"value": 68, "unit": "kg"}
